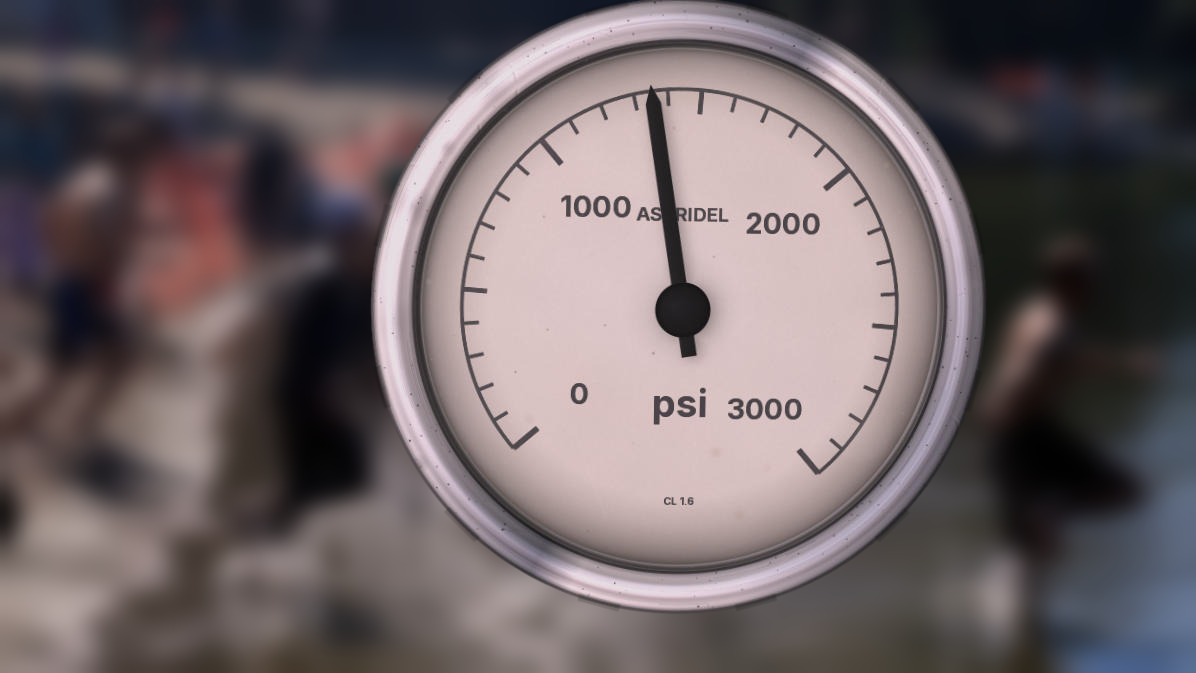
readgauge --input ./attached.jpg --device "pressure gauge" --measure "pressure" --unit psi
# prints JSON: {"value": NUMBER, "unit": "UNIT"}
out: {"value": 1350, "unit": "psi"}
